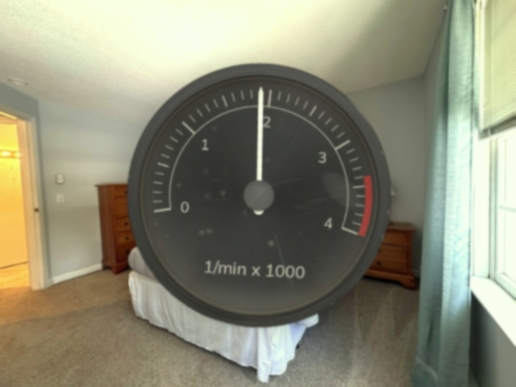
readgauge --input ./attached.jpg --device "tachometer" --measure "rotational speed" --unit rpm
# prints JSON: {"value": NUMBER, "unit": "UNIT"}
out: {"value": 1900, "unit": "rpm"}
